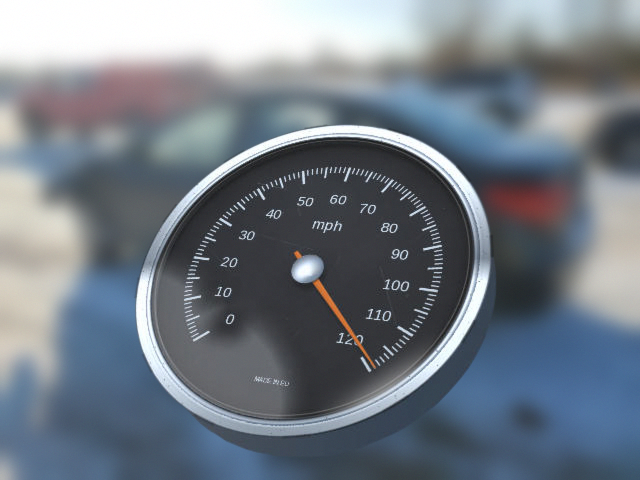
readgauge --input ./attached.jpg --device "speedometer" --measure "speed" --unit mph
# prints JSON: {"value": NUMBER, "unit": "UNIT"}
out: {"value": 119, "unit": "mph"}
